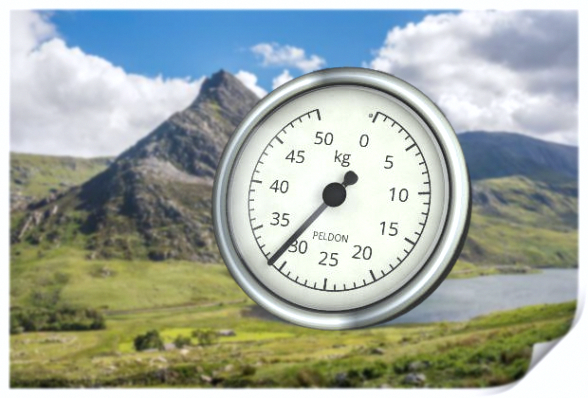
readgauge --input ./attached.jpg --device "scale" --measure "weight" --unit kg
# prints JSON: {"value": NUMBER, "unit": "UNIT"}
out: {"value": 31, "unit": "kg"}
